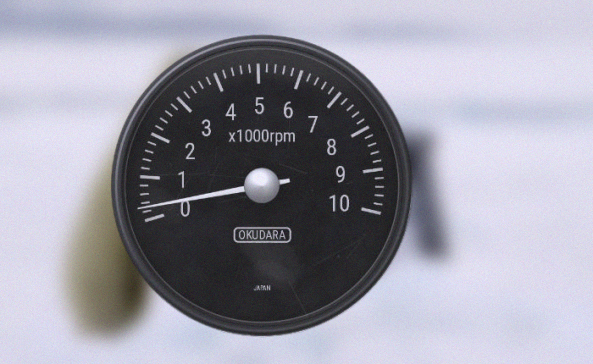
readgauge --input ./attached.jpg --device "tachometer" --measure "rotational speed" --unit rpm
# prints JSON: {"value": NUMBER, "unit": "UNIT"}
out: {"value": 300, "unit": "rpm"}
